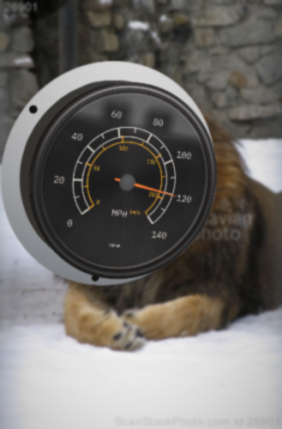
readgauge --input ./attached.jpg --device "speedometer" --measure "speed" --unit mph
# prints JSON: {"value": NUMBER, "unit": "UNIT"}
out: {"value": 120, "unit": "mph"}
